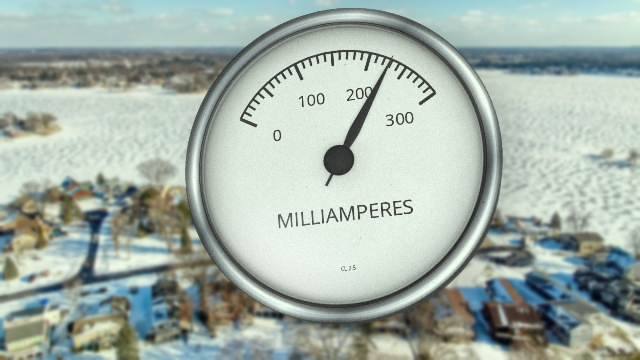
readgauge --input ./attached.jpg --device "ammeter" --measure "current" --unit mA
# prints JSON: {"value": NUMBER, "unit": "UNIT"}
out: {"value": 230, "unit": "mA"}
